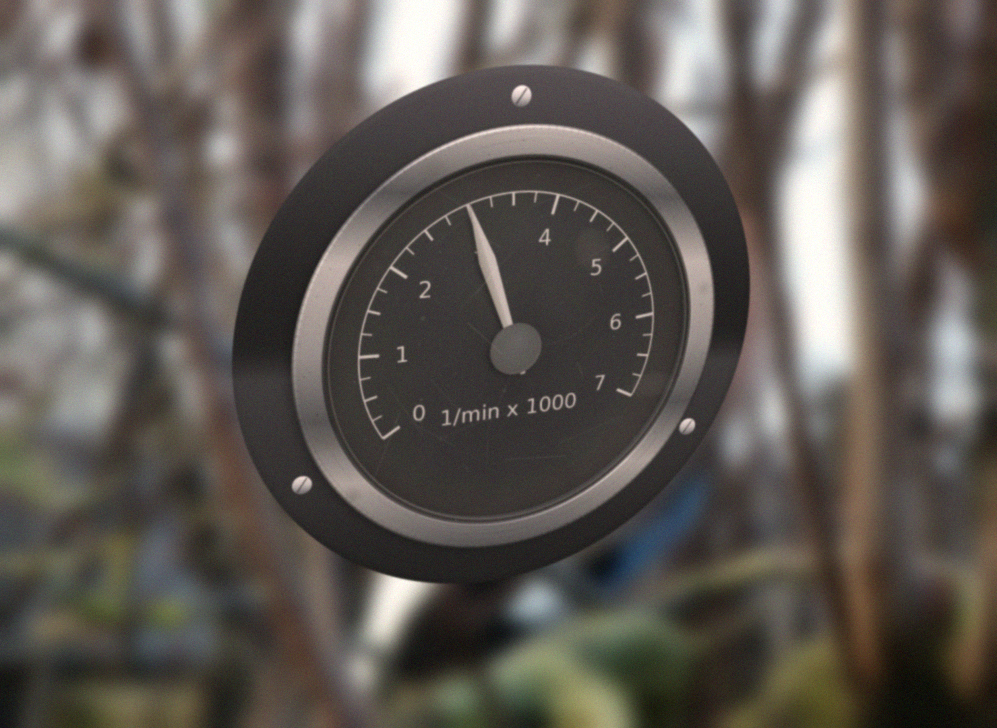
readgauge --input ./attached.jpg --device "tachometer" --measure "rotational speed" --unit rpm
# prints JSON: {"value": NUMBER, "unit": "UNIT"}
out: {"value": 3000, "unit": "rpm"}
